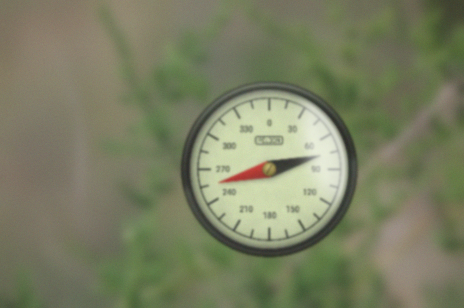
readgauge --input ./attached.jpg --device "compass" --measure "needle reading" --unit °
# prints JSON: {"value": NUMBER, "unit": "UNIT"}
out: {"value": 255, "unit": "°"}
